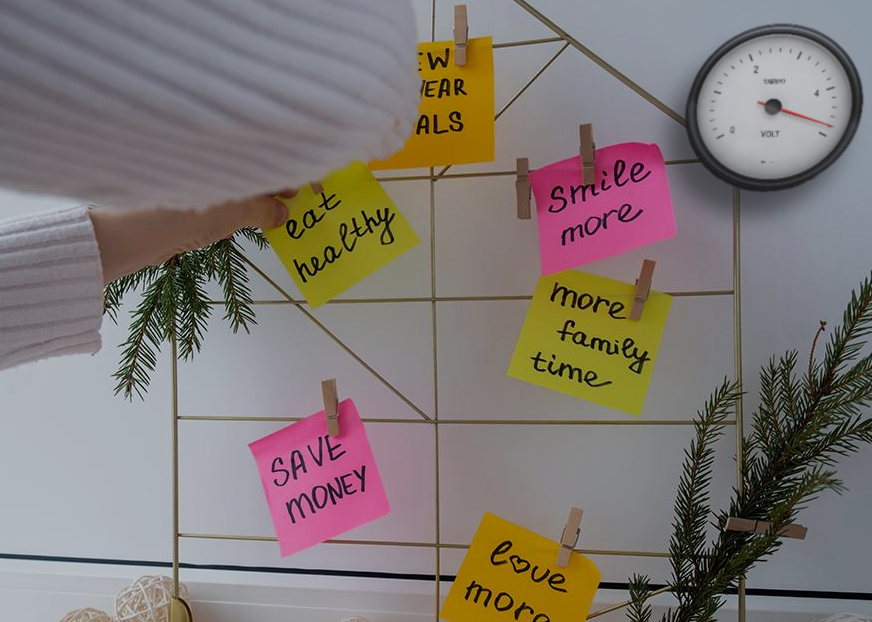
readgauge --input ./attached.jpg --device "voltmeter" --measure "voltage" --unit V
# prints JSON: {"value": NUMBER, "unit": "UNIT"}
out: {"value": 4.8, "unit": "V"}
